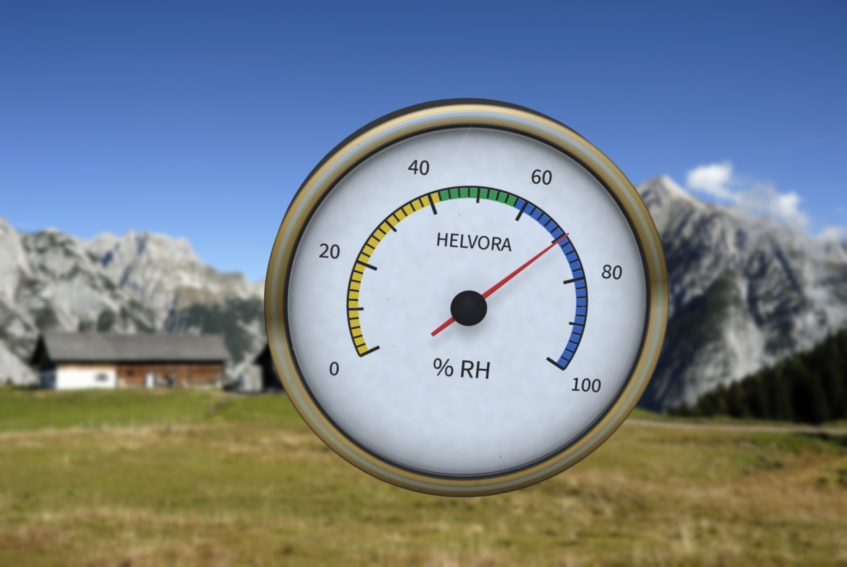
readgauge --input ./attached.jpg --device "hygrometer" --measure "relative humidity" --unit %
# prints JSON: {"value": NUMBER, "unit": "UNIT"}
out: {"value": 70, "unit": "%"}
